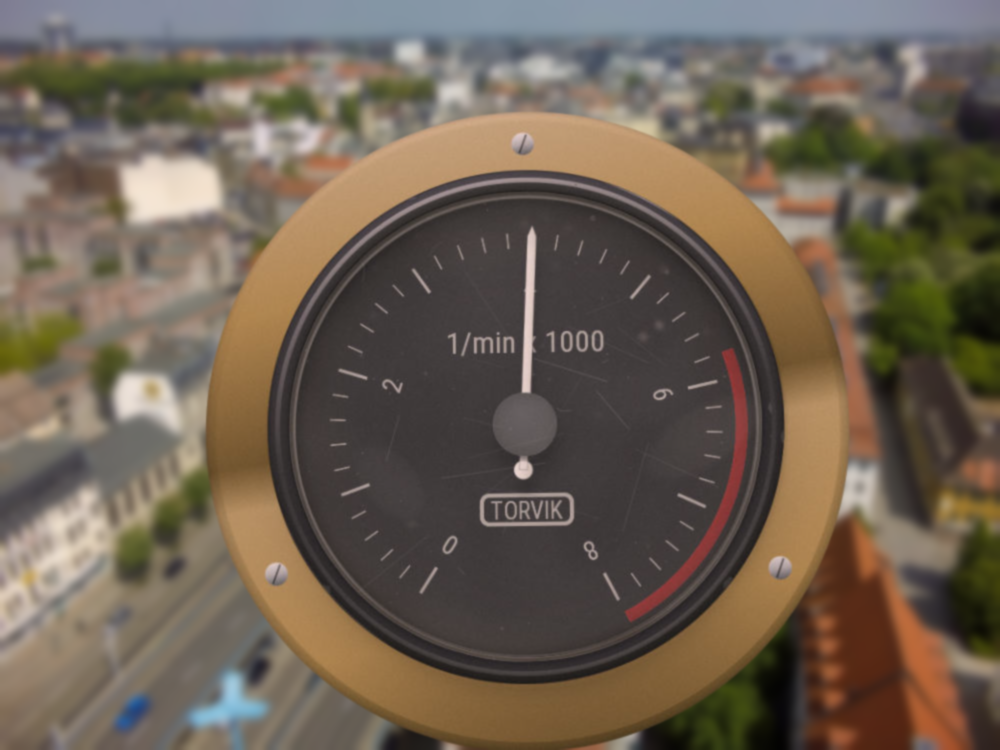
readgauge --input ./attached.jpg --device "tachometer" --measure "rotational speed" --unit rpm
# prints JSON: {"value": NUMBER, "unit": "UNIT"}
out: {"value": 4000, "unit": "rpm"}
